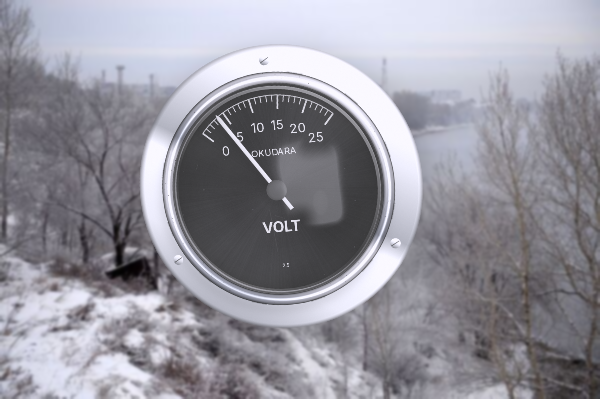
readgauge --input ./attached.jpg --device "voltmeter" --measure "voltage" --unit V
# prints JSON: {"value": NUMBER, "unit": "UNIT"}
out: {"value": 4, "unit": "V"}
